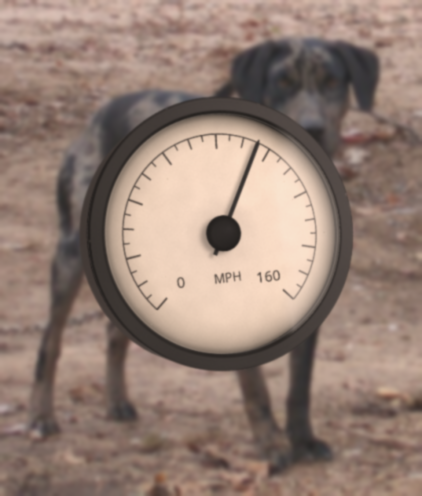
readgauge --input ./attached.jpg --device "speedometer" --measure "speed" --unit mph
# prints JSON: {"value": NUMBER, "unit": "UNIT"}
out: {"value": 95, "unit": "mph"}
